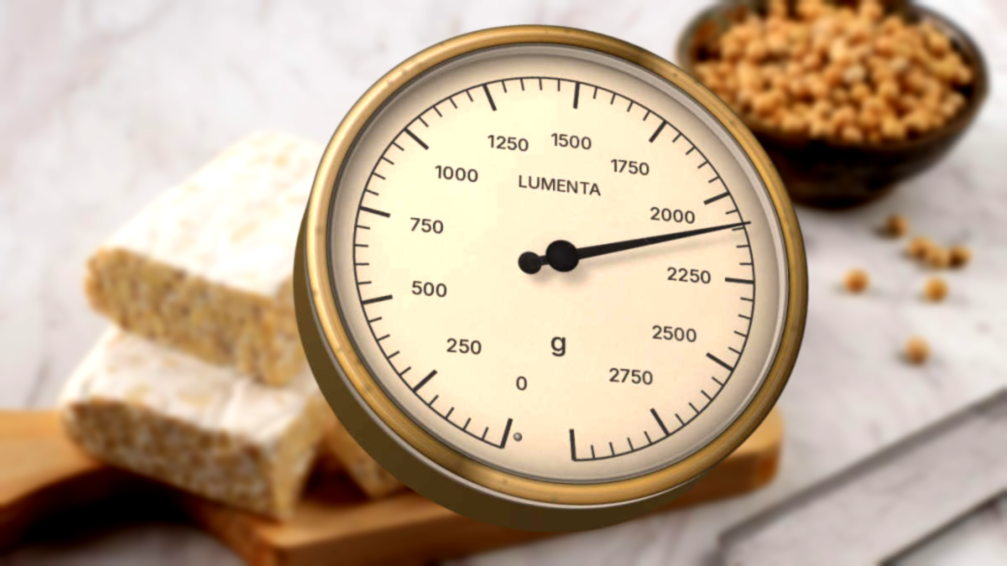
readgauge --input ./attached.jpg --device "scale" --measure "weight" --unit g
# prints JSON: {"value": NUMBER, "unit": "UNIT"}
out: {"value": 2100, "unit": "g"}
